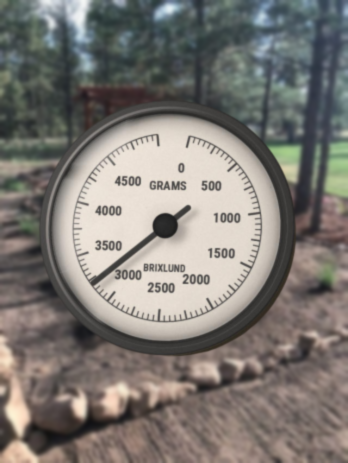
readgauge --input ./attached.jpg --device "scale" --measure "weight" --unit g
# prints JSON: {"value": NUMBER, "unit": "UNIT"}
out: {"value": 3200, "unit": "g"}
